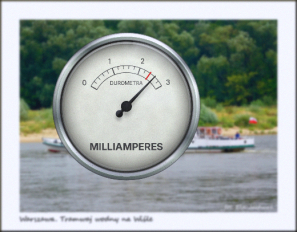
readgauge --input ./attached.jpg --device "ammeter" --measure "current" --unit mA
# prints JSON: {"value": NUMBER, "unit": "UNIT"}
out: {"value": 2.6, "unit": "mA"}
